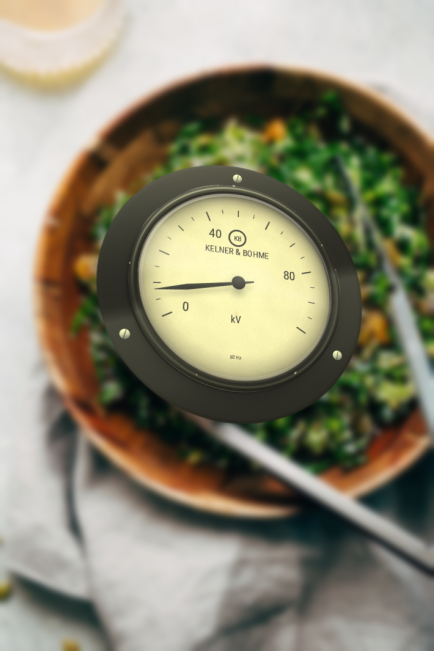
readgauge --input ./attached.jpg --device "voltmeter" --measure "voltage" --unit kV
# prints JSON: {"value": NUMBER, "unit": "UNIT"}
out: {"value": 7.5, "unit": "kV"}
